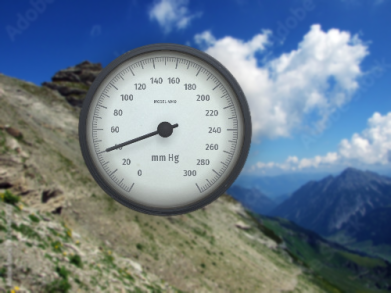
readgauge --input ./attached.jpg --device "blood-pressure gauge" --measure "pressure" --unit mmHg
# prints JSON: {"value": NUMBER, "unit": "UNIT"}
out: {"value": 40, "unit": "mmHg"}
